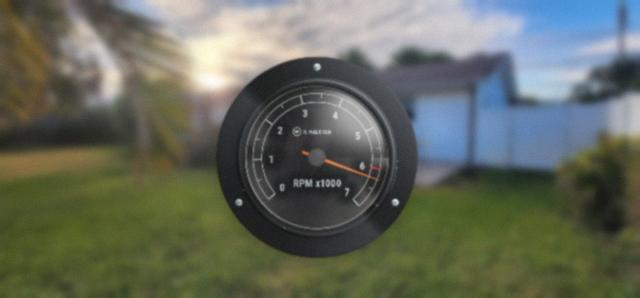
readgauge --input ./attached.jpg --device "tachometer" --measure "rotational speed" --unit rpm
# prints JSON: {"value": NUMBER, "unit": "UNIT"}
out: {"value": 6250, "unit": "rpm"}
